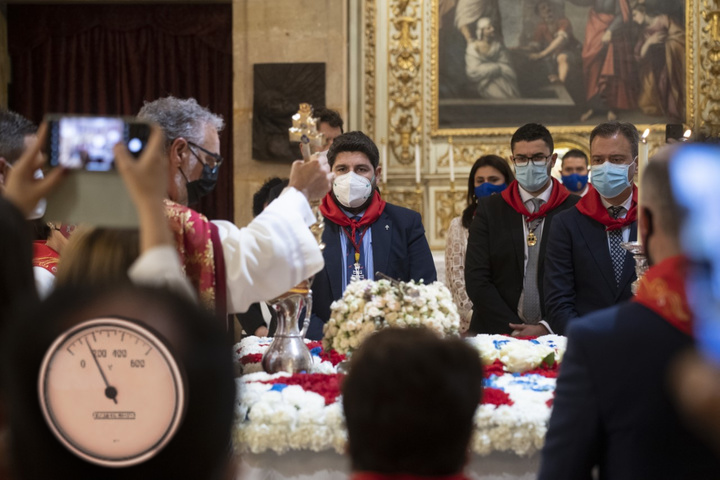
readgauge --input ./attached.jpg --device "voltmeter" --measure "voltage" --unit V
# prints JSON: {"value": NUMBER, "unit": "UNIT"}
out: {"value": 150, "unit": "V"}
